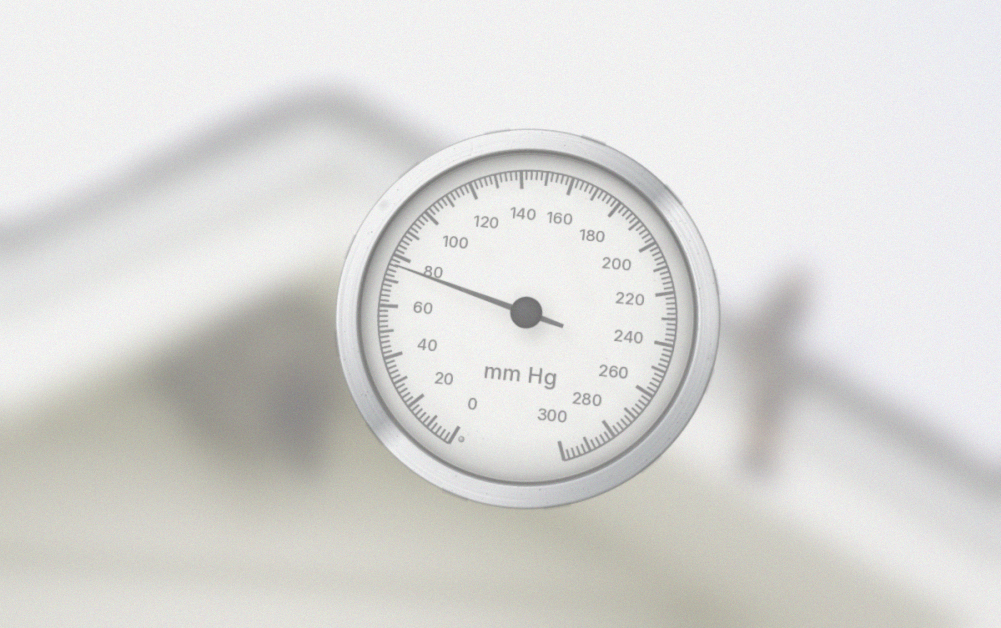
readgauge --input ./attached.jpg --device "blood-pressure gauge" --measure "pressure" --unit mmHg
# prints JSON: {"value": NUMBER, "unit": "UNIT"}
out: {"value": 76, "unit": "mmHg"}
